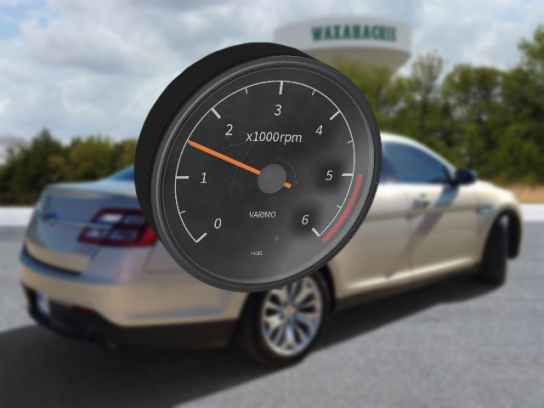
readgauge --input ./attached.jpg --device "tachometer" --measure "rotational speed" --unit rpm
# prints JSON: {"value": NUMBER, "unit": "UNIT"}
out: {"value": 1500, "unit": "rpm"}
